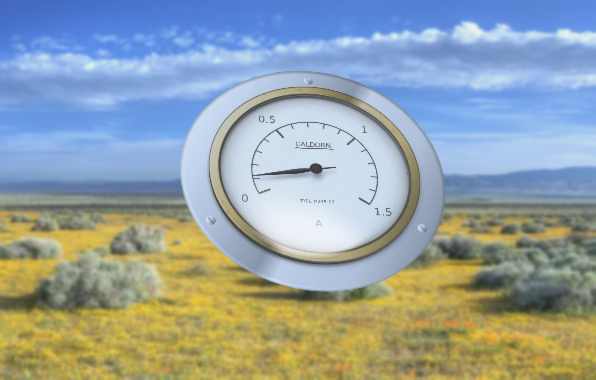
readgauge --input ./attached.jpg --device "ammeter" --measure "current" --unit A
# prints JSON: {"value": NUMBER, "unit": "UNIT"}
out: {"value": 0.1, "unit": "A"}
